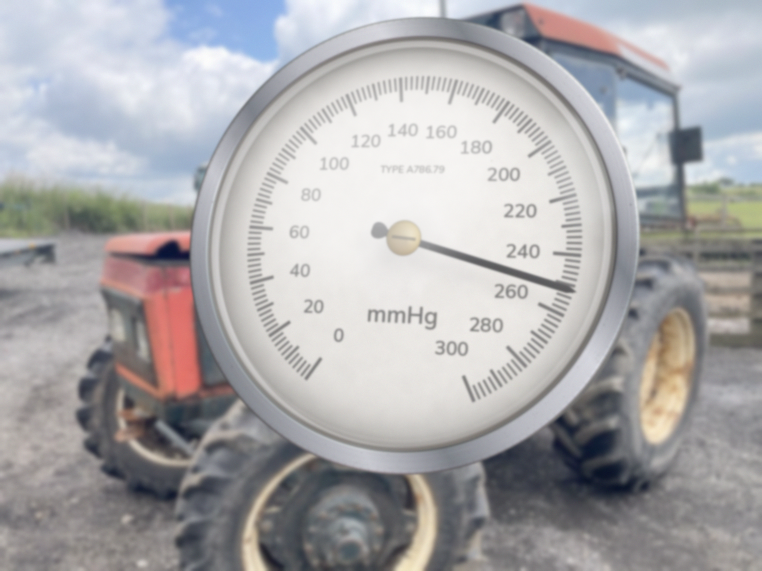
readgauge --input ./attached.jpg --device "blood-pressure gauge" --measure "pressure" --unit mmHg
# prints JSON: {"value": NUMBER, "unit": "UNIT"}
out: {"value": 252, "unit": "mmHg"}
